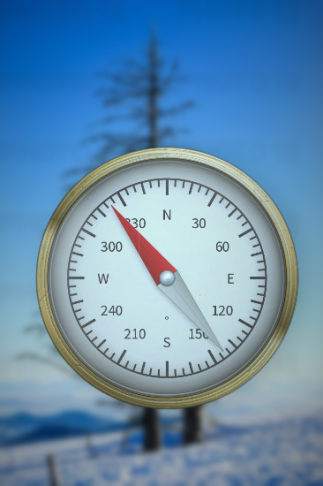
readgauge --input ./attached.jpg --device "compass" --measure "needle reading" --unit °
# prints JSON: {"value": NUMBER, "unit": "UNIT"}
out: {"value": 322.5, "unit": "°"}
